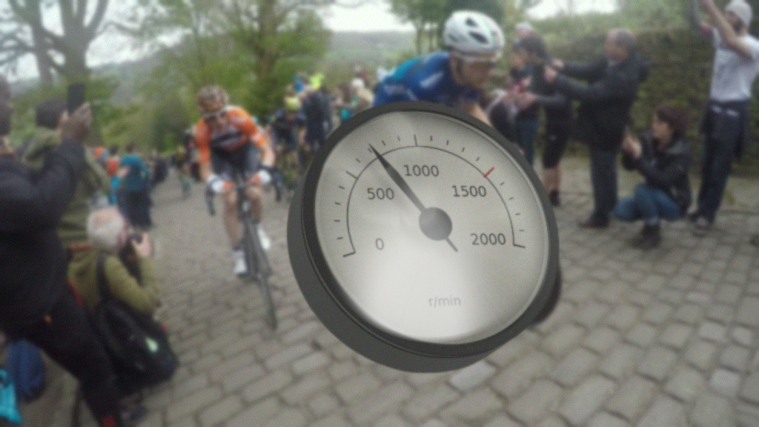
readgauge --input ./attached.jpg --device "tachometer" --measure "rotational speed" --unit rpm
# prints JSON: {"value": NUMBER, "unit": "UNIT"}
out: {"value": 700, "unit": "rpm"}
